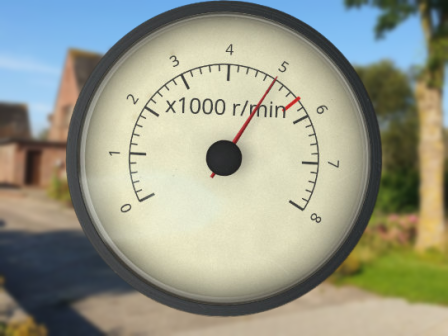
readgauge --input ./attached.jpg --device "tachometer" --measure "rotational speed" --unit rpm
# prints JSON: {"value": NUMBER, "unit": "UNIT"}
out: {"value": 5000, "unit": "rpm"}
